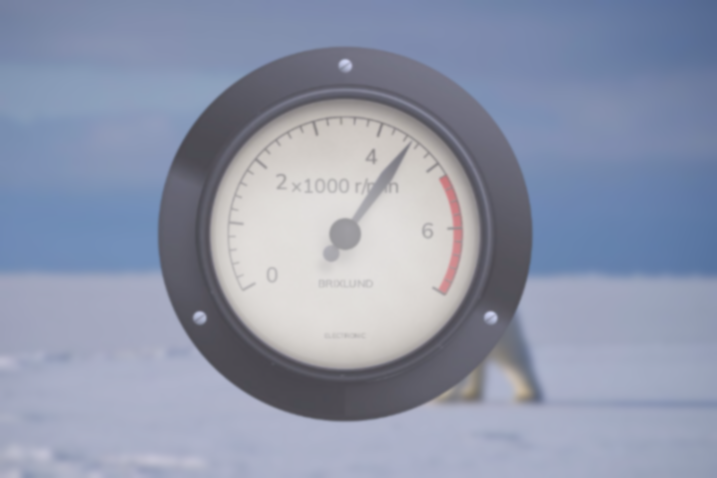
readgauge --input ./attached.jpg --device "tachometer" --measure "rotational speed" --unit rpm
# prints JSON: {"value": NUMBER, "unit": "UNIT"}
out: {"value": 4500, "unit": "rpm"}
